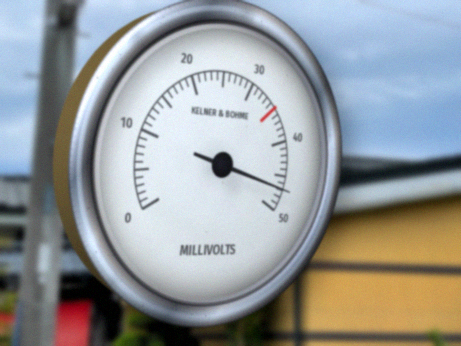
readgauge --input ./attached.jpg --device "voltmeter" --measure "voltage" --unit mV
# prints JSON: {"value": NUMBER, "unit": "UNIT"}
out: {"value": 47, "unit": "mV"}
